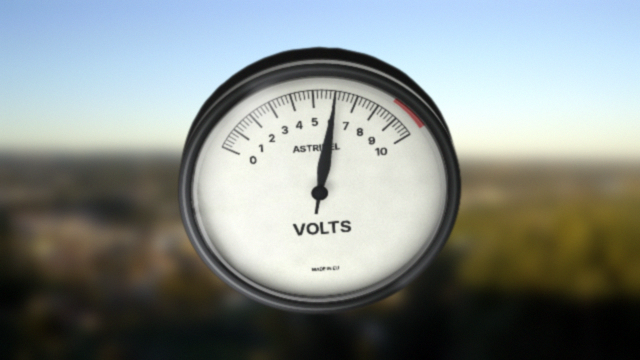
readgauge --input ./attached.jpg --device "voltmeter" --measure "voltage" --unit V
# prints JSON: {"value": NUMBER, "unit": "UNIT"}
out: {"value": 6, "unit": "V"}
